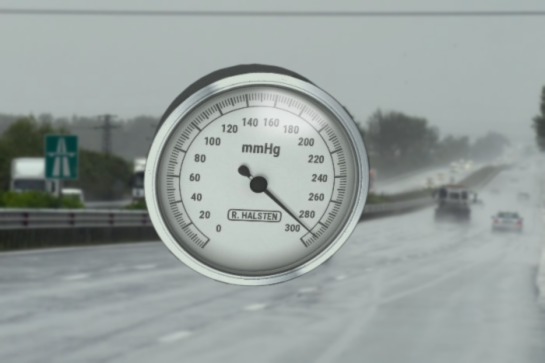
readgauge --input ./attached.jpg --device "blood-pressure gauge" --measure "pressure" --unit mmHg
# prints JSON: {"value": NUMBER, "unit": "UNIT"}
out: {"value": 290, "unit": "mmHg"}
